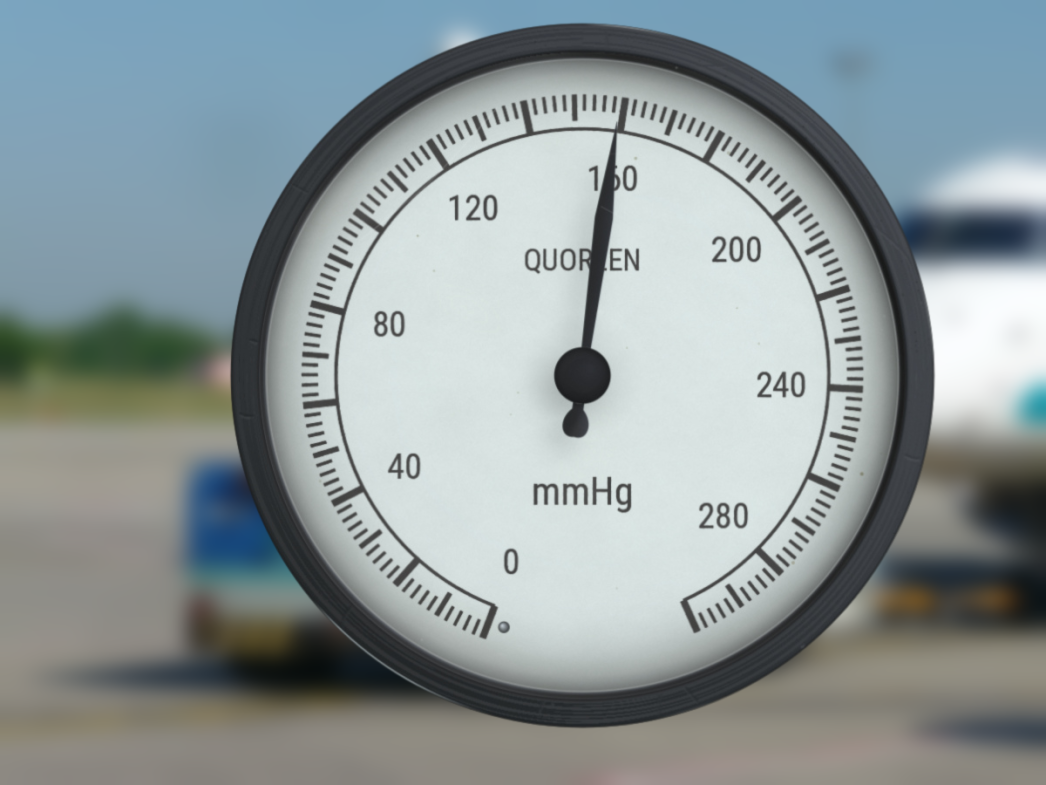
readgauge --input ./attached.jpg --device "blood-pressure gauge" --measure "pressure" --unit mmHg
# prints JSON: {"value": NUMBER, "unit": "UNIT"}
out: {"value": 159, "unit": "mmHg"}
